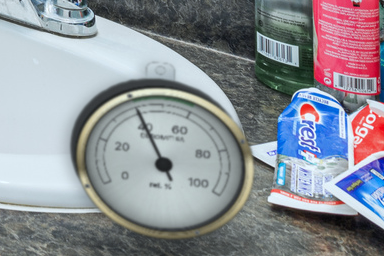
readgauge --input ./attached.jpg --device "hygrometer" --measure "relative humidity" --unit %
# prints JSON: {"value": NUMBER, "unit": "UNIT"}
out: {"value": 40, "unit": "%"}
